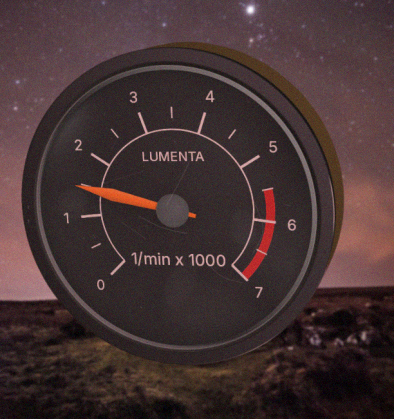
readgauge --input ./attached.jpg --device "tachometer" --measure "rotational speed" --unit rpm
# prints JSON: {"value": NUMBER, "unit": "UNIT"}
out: {"value": 1500, "unit": "rpm"}
